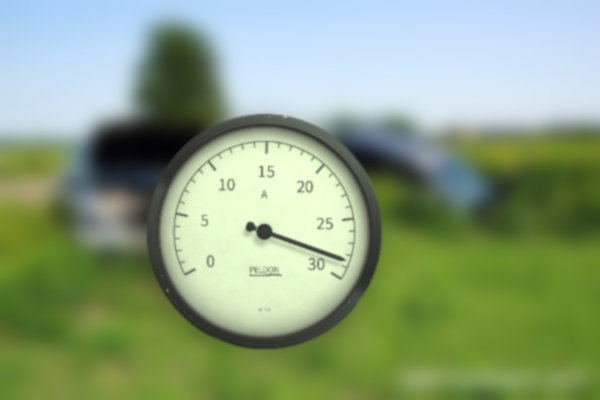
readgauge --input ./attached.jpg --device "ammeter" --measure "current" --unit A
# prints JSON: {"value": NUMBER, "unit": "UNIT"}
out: {"value": 28.5, "unit": "A"}
